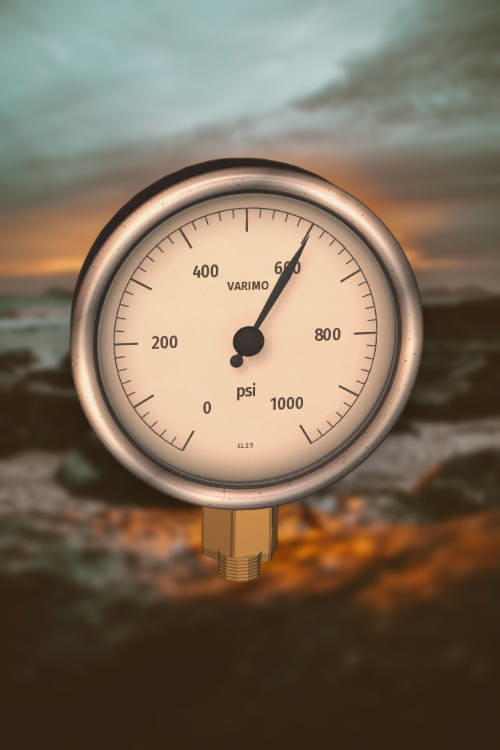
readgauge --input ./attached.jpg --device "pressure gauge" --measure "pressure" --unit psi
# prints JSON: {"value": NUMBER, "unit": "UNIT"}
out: {"value": 600, "unit": "psi"}
